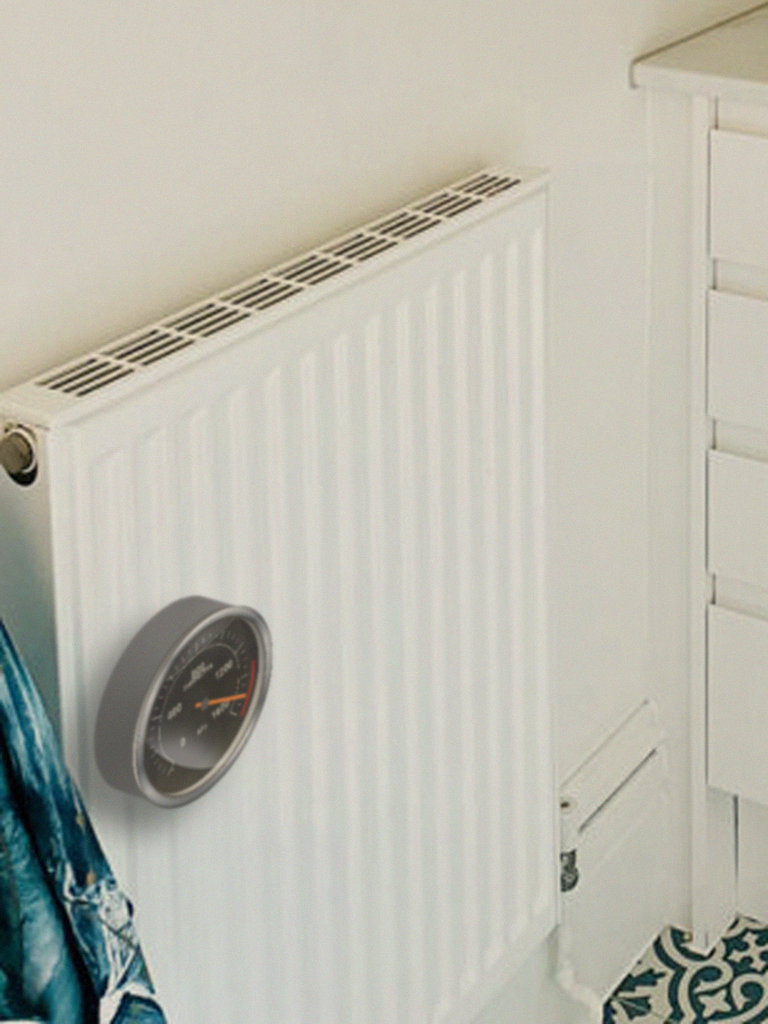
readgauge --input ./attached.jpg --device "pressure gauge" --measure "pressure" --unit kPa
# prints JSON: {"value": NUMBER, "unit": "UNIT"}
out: {"value": 1500, "unit": "kPa"}
